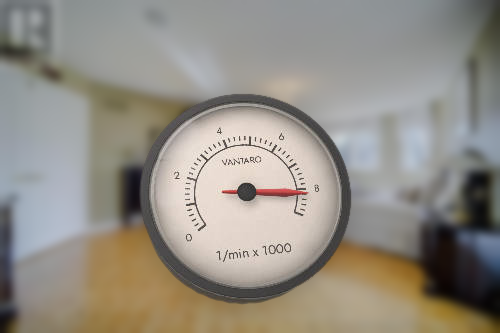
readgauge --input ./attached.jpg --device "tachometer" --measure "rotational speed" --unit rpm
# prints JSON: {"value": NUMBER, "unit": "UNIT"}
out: {"value": 8200, "unit": "rpm"}
